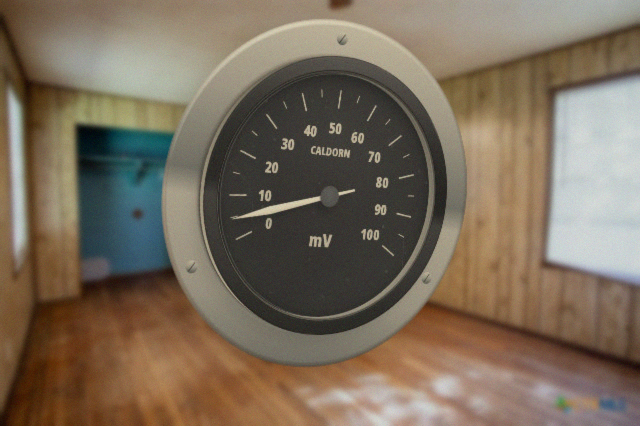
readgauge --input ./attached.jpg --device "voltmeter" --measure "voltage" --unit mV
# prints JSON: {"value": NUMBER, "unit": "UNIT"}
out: {"value": 5, "unit": "mV"}
